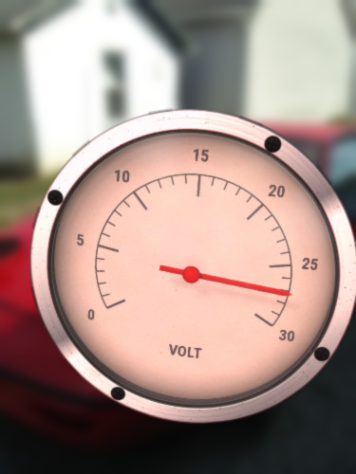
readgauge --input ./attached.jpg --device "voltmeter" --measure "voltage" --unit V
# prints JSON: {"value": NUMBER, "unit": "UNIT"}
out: {"value": 27, "unit": "V"}
